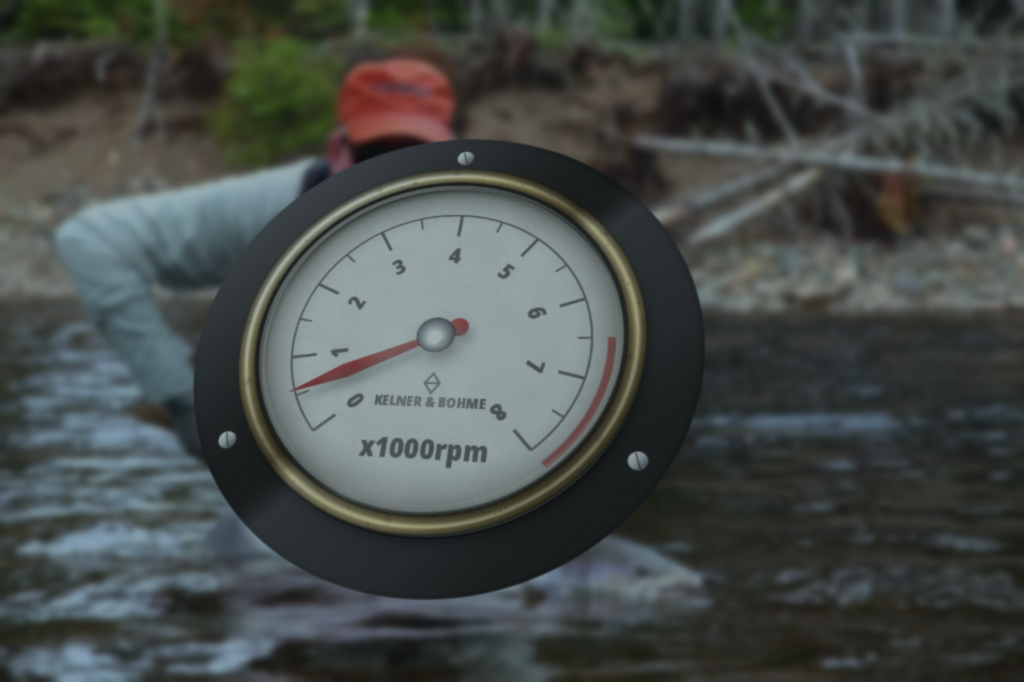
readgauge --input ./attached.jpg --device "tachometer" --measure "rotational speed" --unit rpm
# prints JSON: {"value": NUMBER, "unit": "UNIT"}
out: {"value": 500, "unit": "rpm"}
